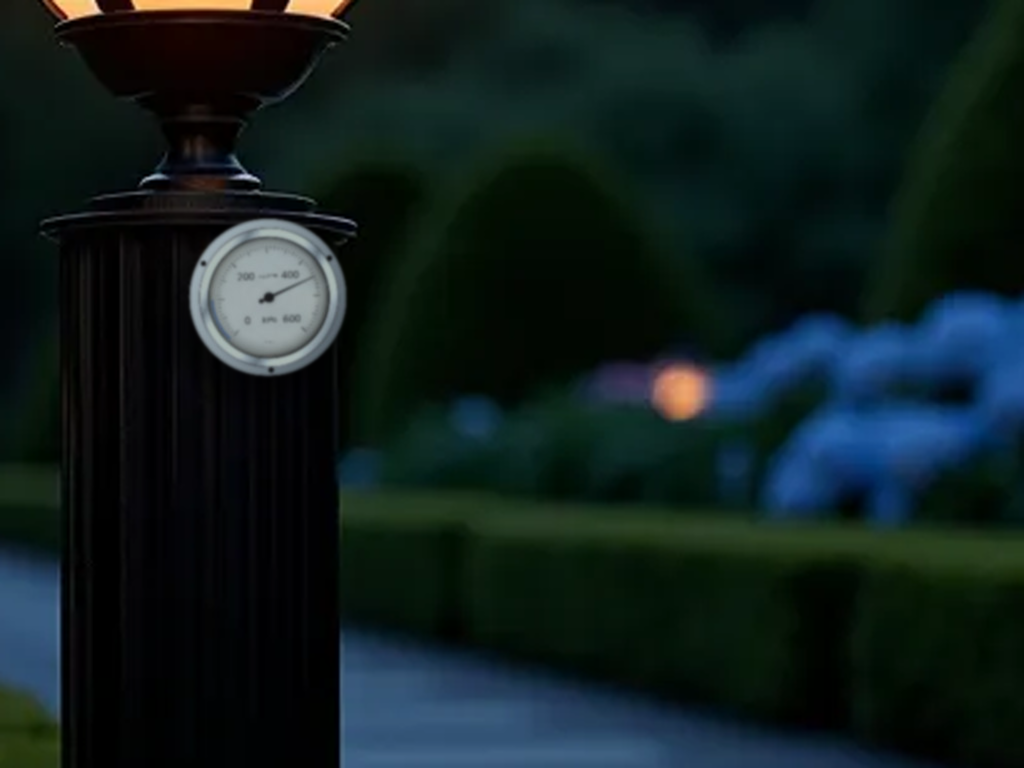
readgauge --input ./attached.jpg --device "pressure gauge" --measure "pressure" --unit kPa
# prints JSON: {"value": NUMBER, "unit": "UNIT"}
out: {"value": 450, "unit": "kPa"}
